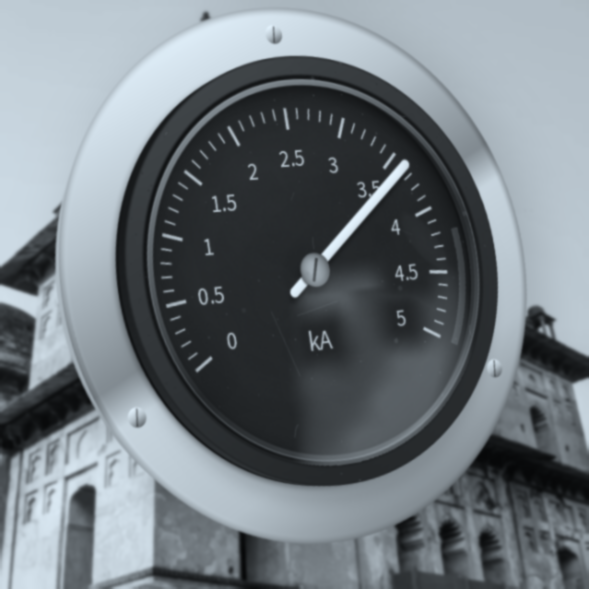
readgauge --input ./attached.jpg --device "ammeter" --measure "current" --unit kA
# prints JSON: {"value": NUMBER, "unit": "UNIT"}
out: {"value": 3.6, "unit": "kA"}
